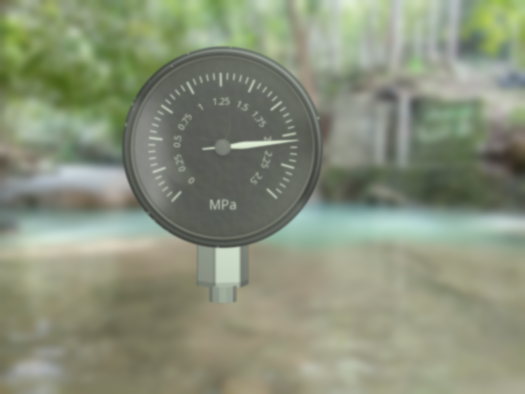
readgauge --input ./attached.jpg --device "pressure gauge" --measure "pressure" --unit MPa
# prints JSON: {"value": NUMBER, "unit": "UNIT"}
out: {"value": 2.05, "unit": "MPa"}
